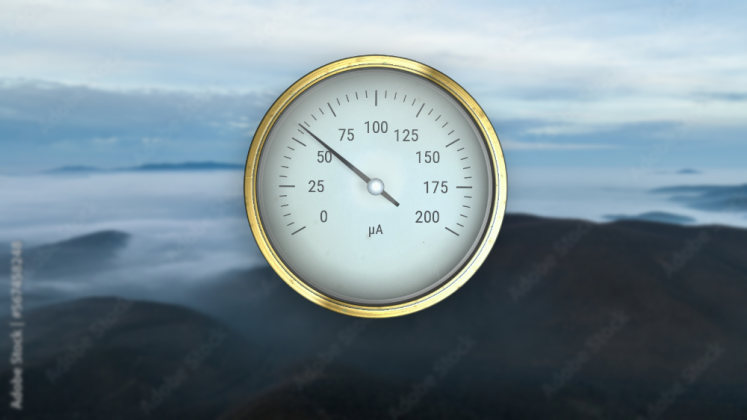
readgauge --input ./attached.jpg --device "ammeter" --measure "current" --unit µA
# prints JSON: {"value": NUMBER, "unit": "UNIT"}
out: {"value": 57.5, "unit": "µA"}
